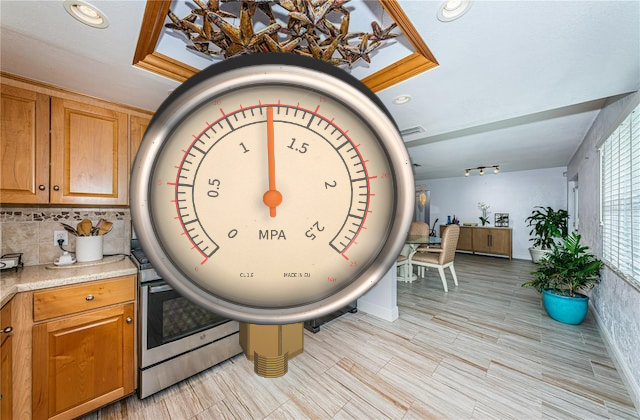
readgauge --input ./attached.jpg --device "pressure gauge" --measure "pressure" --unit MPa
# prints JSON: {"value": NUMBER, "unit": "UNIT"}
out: {"value": 1.25, "unit": "MPa"}
